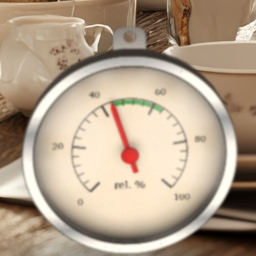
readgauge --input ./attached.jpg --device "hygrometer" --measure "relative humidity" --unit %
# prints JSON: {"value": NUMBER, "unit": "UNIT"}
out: {"value": 44, "unit": "%"}
